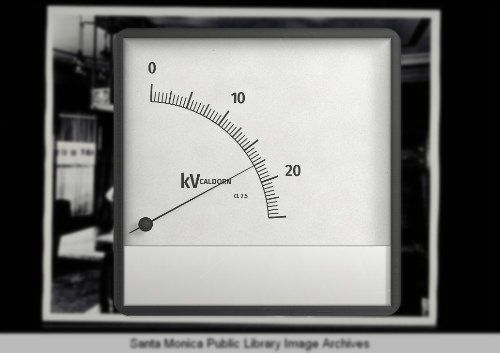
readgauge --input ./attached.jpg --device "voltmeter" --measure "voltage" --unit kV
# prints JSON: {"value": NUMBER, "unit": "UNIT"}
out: {"value": 17.5, "unit": "kV"}
